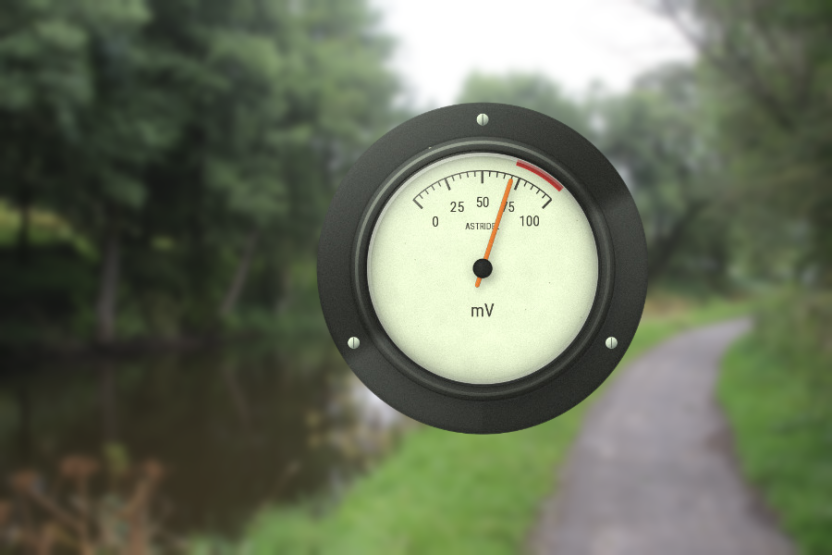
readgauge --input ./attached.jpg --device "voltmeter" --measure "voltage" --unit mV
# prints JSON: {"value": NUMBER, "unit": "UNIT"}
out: {"value": 70, "unit": "mV"}
